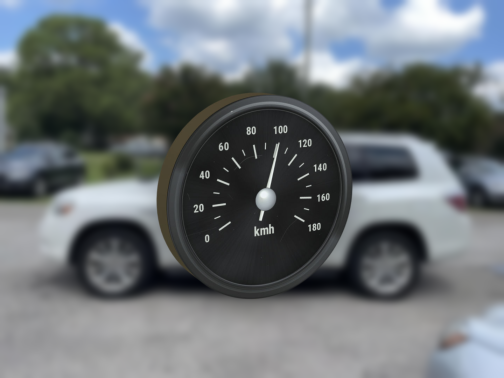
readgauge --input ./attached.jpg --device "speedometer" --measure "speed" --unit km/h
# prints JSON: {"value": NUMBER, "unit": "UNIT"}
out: {"value": 100, "unit": "km/h"}
